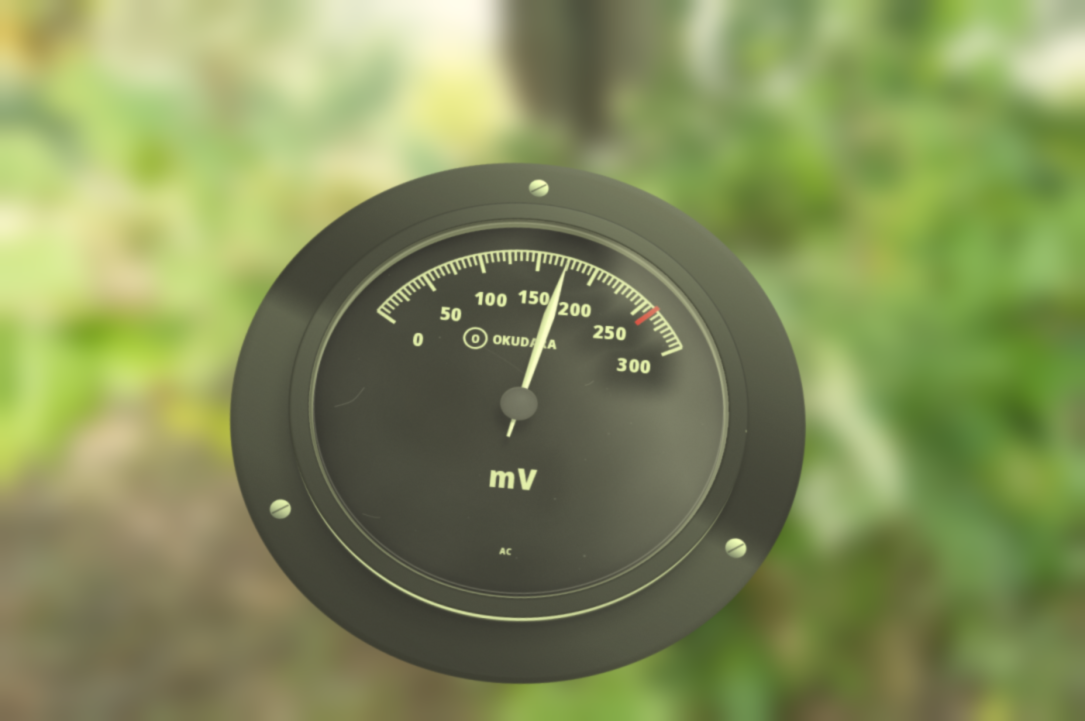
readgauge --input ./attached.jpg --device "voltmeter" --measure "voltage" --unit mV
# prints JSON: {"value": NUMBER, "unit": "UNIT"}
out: {"value": 175, "unit": "mV"}
